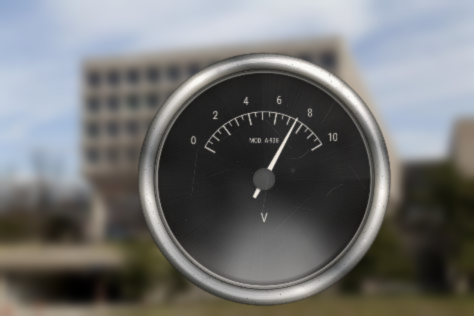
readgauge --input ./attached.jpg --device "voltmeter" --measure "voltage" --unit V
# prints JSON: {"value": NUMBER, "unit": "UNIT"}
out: {"value": 7.5, "unit": "V"}
